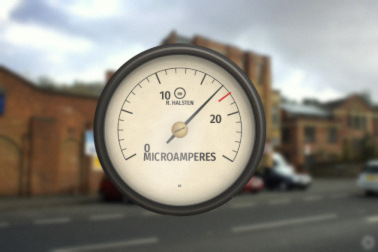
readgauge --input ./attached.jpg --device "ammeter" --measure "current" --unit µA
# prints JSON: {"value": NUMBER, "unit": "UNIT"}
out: {"value": 17, "unit": "µA"}
